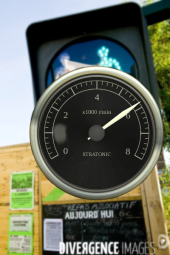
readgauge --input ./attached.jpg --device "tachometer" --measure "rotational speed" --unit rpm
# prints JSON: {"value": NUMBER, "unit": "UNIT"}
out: {"value": 5800, "unit": "rpm"}
